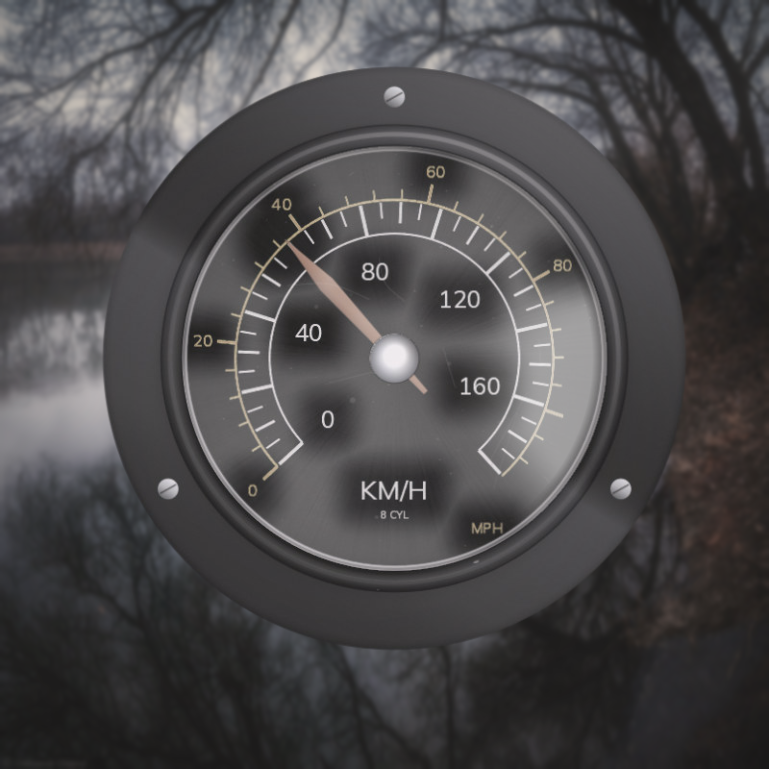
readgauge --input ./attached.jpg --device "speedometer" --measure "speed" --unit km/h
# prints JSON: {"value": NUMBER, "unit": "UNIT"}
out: {"value": 60, "unit": "km/h"}
